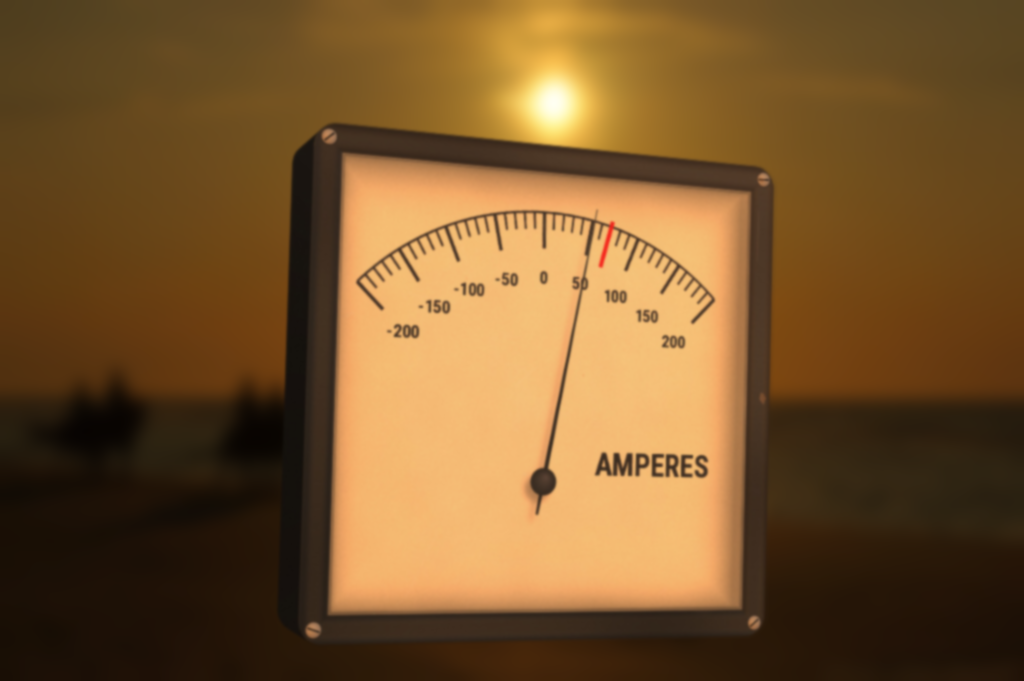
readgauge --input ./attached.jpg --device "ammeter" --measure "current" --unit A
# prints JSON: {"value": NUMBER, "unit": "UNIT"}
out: {"value": 50, "unit": "A"}
